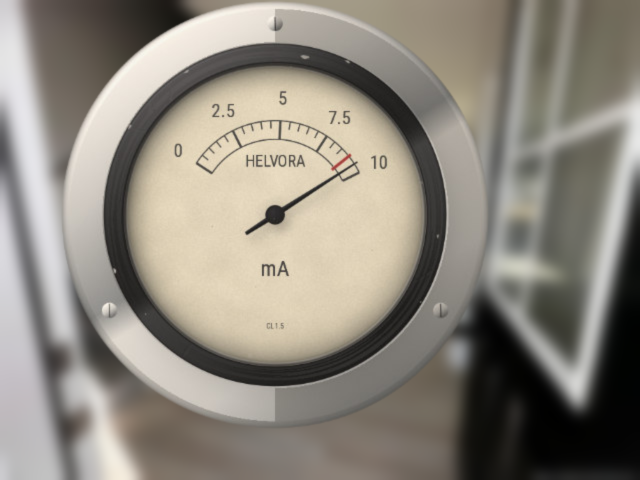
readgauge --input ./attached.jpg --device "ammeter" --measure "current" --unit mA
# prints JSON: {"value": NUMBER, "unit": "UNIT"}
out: {"value": 9.5, "unit": "mA"}
